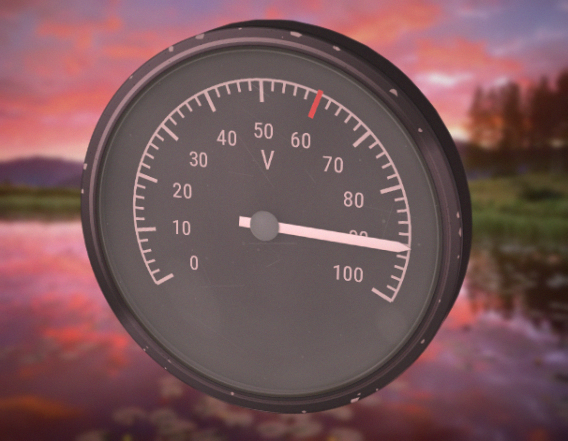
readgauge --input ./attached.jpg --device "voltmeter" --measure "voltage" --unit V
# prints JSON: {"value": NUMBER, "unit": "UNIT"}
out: {"value": 90, "unit": "V"}
